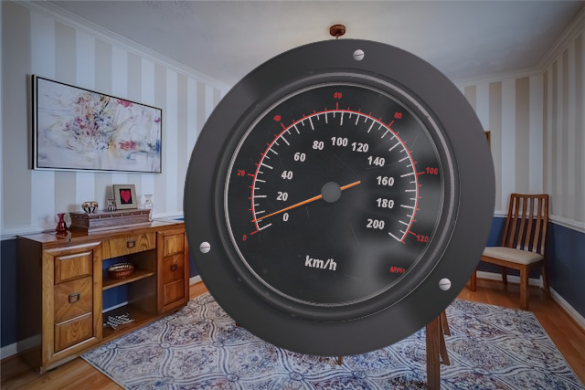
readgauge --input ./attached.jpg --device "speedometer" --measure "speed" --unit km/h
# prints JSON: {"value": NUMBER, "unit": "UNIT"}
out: {"value": 5, "unit": "km/h"}
